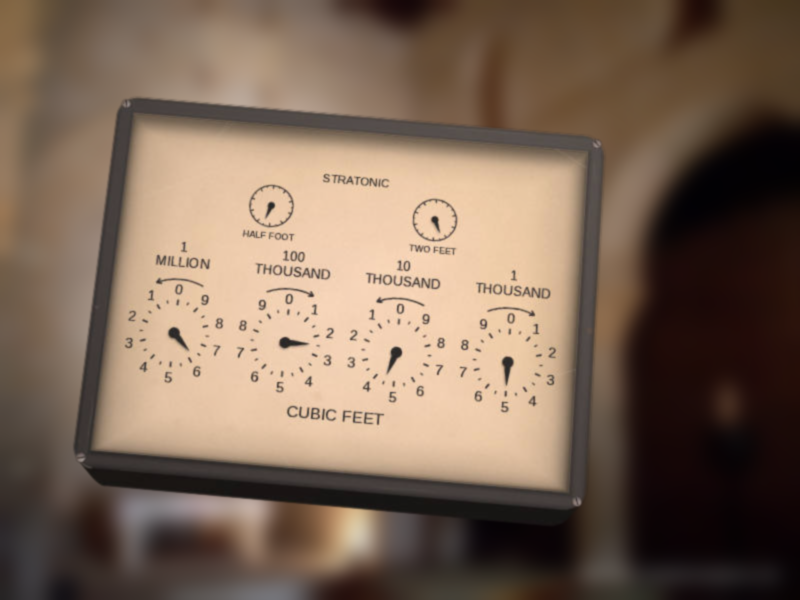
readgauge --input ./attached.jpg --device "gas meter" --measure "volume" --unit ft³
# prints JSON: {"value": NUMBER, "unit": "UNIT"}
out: {"value": 624500, "unit": "ft³"}
